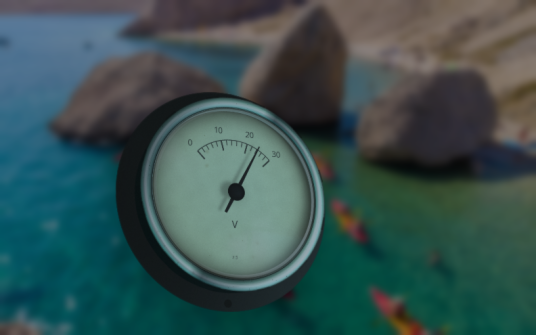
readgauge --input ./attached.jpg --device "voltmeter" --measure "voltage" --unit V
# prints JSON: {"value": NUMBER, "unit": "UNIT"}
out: {"value": 24, "unit": "V"}
